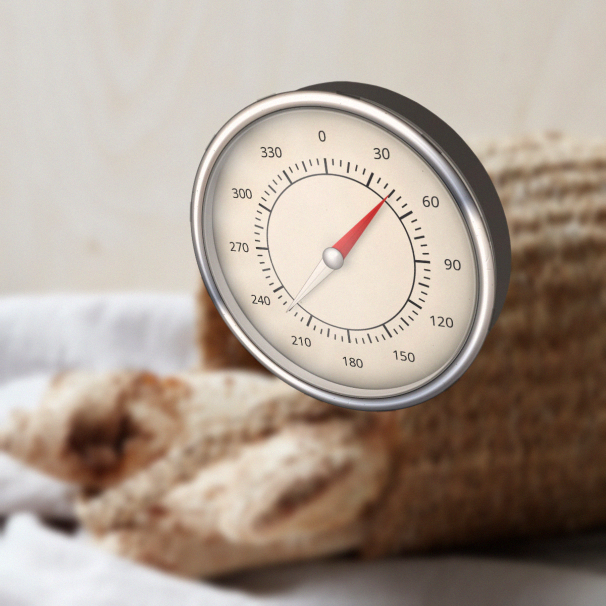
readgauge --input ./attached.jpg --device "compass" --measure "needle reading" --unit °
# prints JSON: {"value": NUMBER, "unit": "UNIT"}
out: {"value": 45, "unit": "°"}
